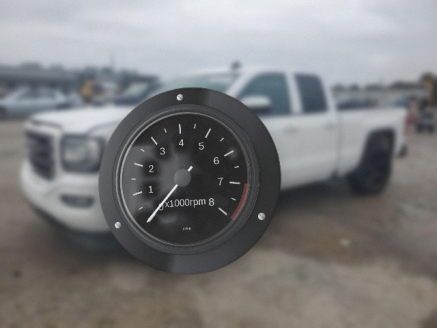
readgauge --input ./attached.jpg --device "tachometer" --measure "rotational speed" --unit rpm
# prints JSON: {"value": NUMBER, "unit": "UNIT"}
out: {"value": 0, "unit": "rpm"}
